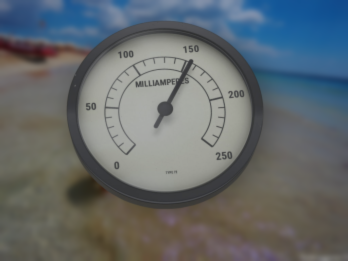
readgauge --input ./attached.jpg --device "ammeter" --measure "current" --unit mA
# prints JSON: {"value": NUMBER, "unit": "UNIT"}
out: {"value": 155, "unit": "mA"}
